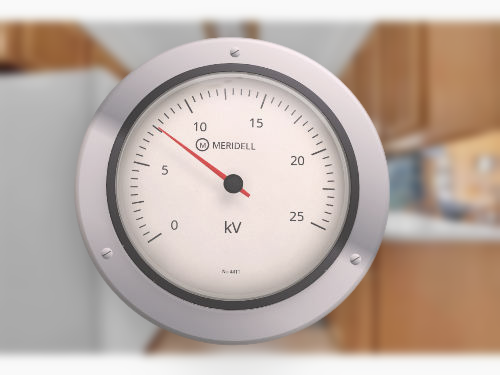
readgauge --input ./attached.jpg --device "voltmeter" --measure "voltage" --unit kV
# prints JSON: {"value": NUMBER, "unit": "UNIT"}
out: {"value": 7.5, "unit": "kV"}
